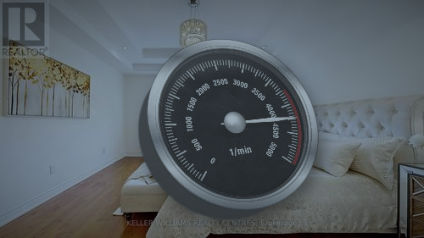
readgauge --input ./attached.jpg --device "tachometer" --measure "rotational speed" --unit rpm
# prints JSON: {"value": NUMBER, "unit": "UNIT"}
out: {"value": 4250, "unit": "rpm"}
